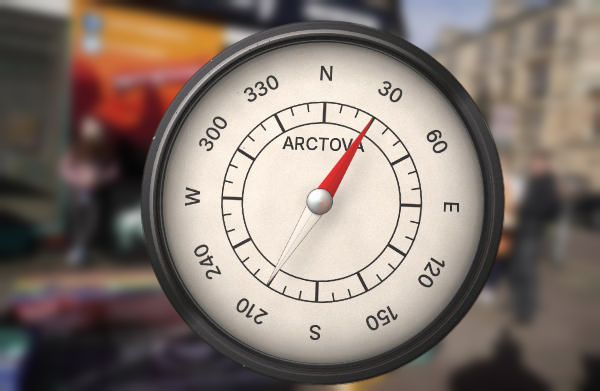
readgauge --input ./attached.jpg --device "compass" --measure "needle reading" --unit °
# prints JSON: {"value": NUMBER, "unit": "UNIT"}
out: {"value": 30, "unit": "°"}
